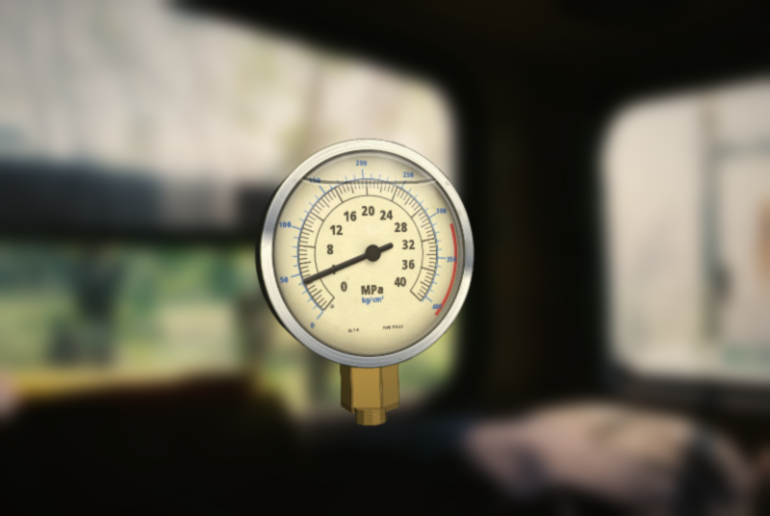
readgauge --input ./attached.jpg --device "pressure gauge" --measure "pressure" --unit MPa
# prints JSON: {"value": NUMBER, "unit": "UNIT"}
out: {"value": 4, "unit": "MPa"}
